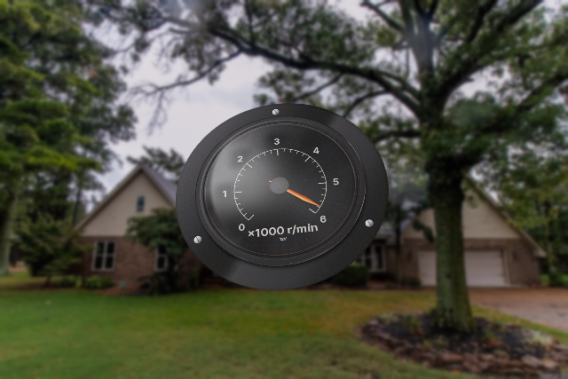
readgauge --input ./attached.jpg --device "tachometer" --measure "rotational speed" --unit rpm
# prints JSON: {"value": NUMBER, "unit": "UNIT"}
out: {"value": 5800, "unit": "rpm"}
